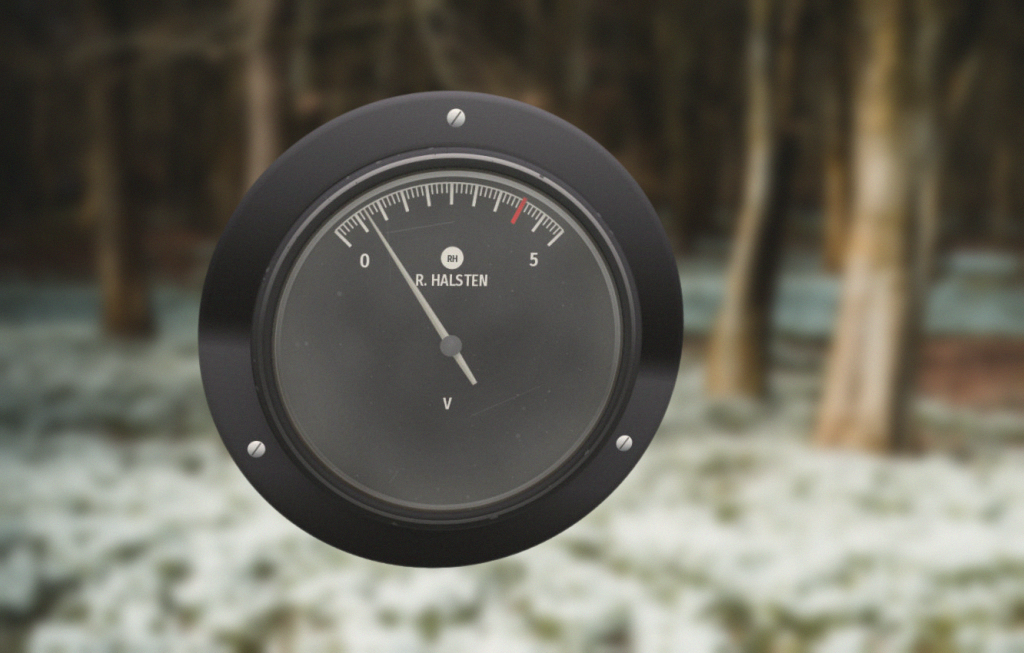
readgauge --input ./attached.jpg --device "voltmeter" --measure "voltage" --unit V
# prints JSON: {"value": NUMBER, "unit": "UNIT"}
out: {"value": 0.7, "unit": "V"}
